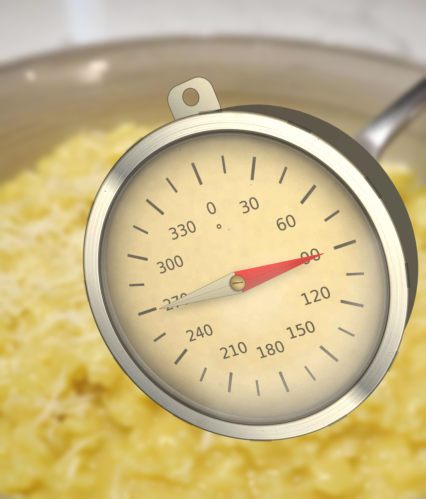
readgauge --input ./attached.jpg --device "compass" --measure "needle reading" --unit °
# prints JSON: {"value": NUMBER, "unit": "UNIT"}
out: {"value": 90, "unit": "°"}
